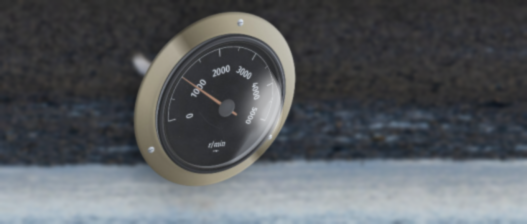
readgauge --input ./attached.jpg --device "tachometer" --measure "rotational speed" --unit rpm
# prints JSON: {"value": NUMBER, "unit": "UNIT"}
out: {"value": 1000, "unit": "rpm"}
